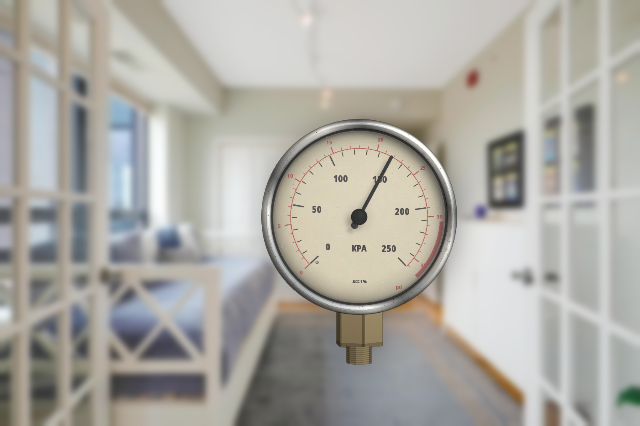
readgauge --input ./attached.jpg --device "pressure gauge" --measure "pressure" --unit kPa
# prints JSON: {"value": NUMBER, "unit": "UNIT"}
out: {"value": 150, "unit": "kPa"}
